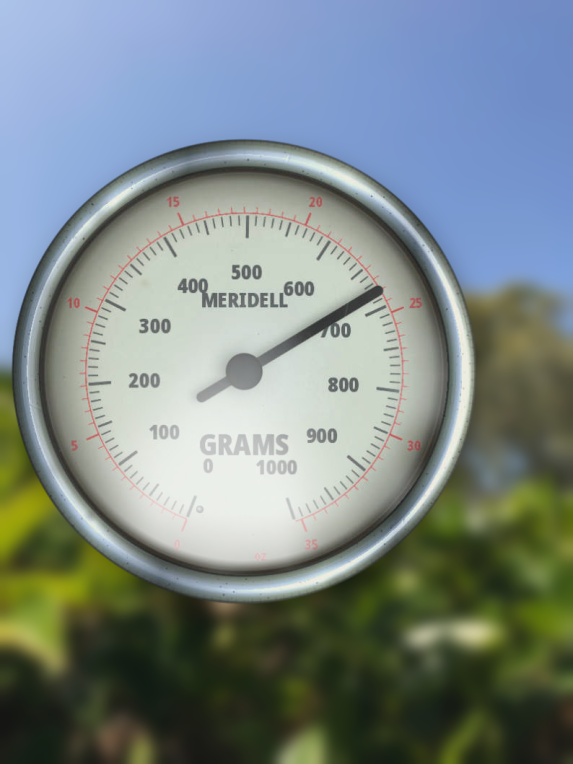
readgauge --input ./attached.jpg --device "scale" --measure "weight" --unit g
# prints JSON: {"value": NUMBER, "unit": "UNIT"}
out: {"value": 680, "unit": "g"}
